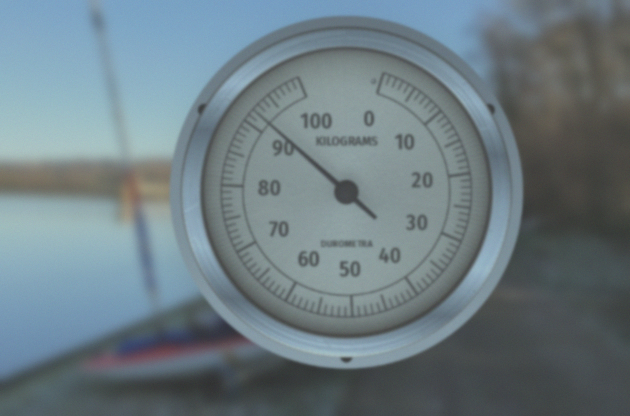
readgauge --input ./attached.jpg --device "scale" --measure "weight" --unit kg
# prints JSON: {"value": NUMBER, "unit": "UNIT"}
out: {"value": 92, "unit": "kg"}
